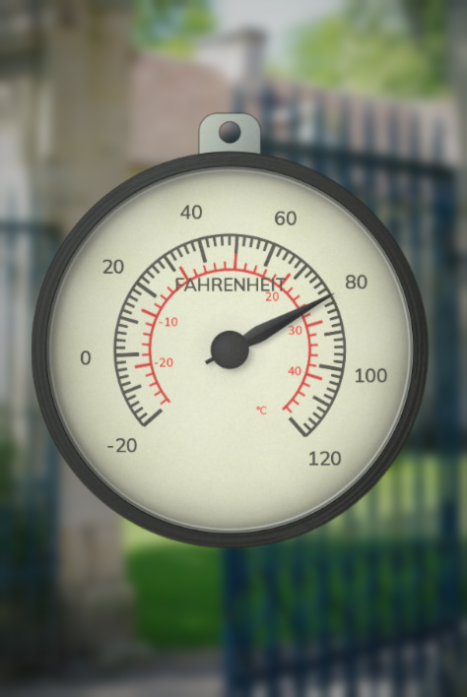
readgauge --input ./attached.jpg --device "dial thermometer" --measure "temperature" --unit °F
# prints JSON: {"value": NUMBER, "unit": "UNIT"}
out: {"value": 80, "unit": "°F"}
